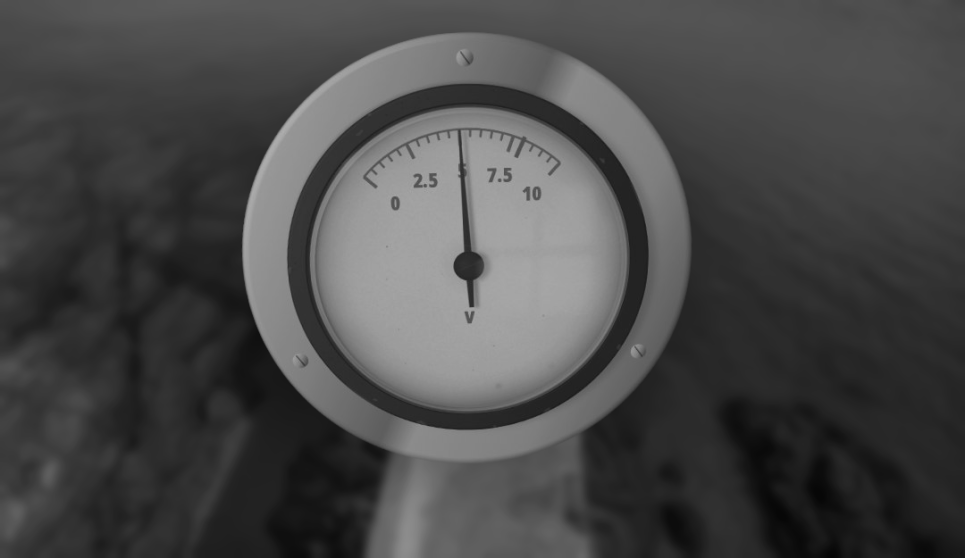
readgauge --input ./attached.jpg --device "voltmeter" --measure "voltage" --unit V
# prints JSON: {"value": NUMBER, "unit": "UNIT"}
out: {"value": 5, "unit": "V"}
